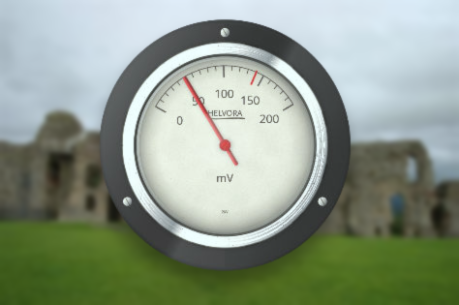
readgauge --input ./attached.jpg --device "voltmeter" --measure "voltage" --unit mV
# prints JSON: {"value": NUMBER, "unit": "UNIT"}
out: {"value": 50, "unit": "mV"}
